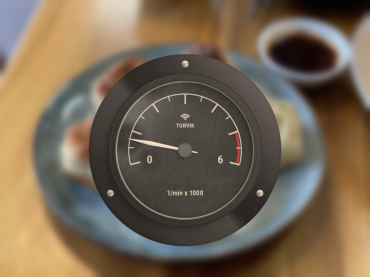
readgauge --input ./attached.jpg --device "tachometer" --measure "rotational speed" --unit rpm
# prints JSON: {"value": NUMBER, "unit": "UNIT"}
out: {"value": 750, "unit": "rpm"}
